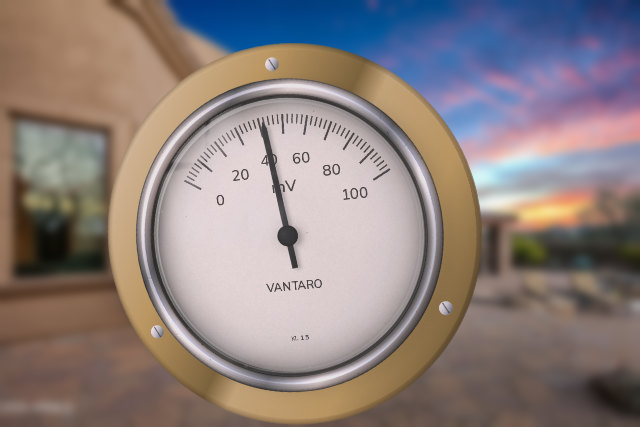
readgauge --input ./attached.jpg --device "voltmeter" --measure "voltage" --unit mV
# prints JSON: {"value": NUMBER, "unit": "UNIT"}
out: {"value": 42, "unit": "mV"}
